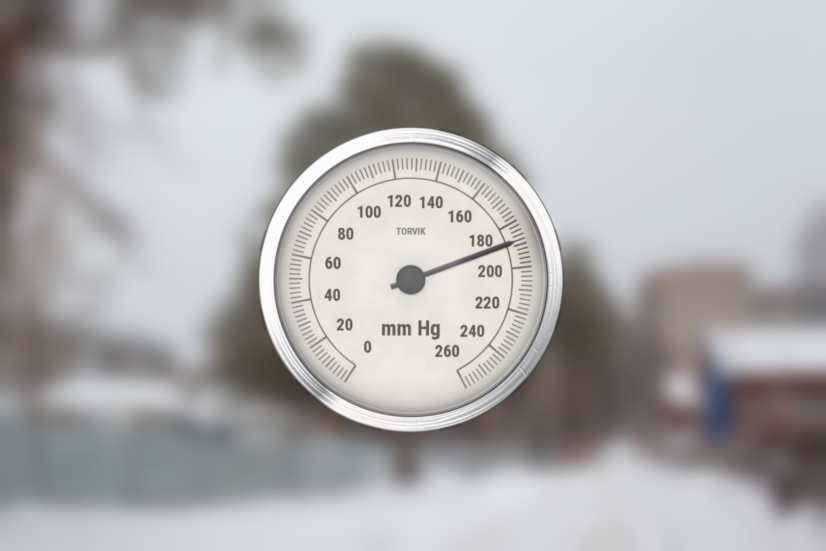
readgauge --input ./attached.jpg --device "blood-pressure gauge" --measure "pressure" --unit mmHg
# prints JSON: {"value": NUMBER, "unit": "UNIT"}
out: {"value": 188, "unit": "mmHg"}
